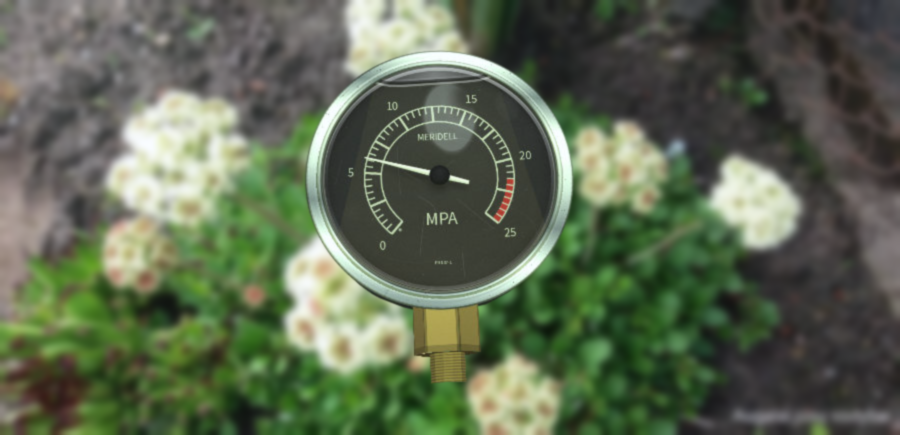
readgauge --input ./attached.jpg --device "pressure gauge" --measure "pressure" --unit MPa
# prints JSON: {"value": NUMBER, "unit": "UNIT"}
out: {"value": 6, "unit": "MPa"}
